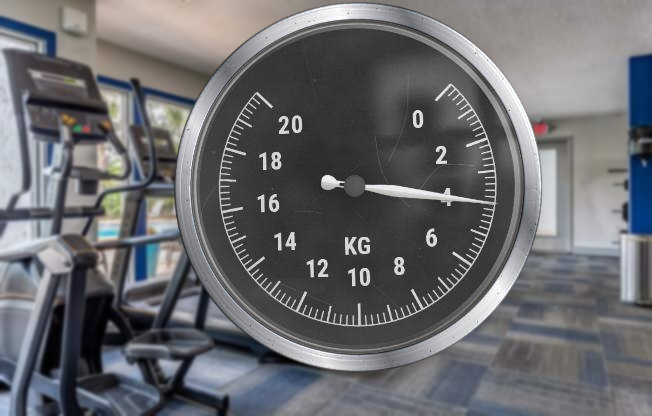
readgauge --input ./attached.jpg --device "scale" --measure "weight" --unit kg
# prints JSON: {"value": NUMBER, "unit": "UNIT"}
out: {"value": 4, "unit": "kg"}
